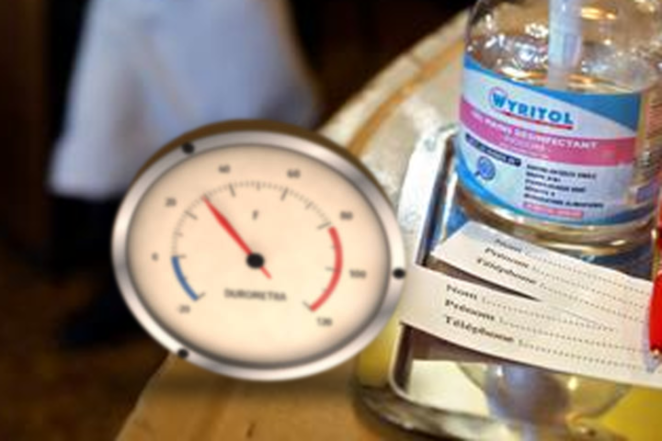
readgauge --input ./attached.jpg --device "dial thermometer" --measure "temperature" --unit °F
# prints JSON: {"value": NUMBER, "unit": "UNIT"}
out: {"value": 30, "unit": "°F"}
